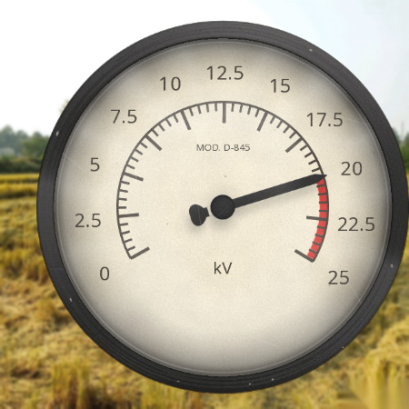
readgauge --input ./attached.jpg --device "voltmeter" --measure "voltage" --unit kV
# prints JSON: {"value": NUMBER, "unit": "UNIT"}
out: {"value": 20, "unit": "kV"}
